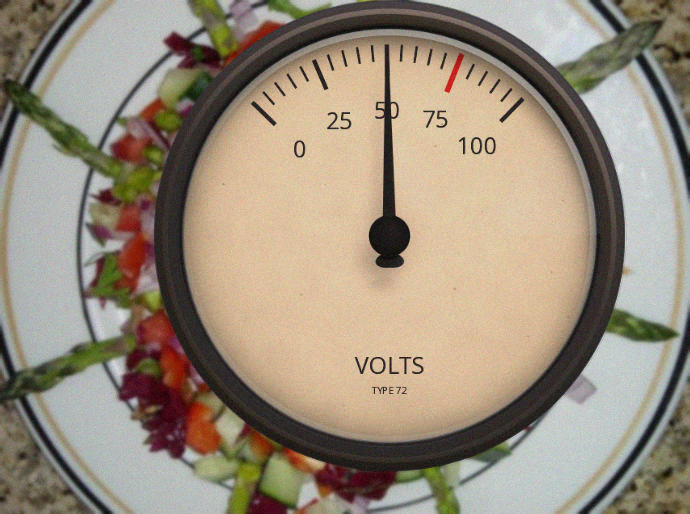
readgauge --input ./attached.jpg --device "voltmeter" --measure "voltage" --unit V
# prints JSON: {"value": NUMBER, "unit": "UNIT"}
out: {"value": 50, "unit": "V"}
